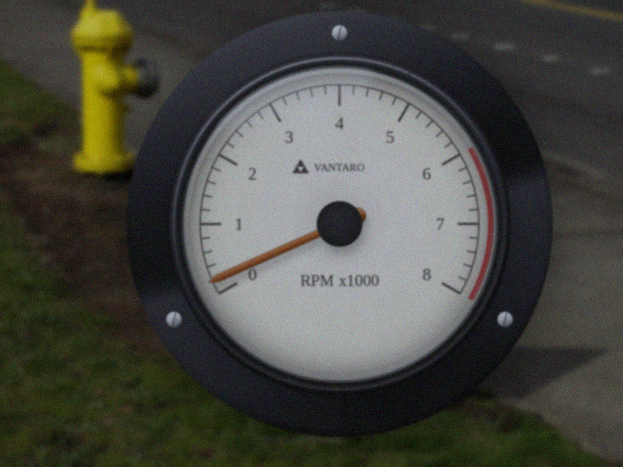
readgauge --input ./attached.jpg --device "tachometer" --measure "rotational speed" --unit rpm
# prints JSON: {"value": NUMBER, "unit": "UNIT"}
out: {"value": 200, "unit": "rpm"}
